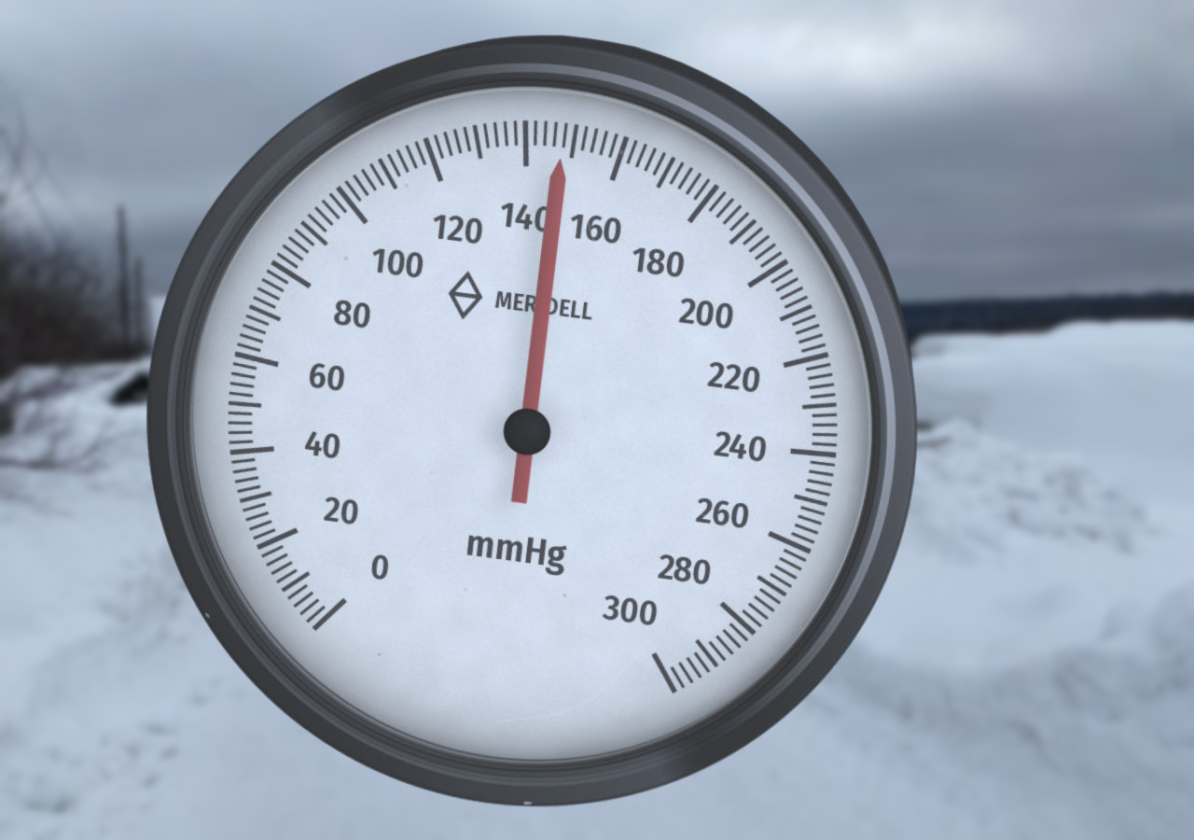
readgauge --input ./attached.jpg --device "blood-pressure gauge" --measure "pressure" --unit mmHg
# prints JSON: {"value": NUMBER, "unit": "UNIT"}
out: {"value": 148, "unit": "mmHg"}
